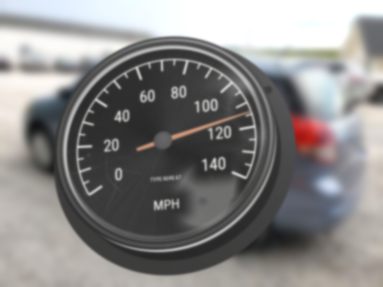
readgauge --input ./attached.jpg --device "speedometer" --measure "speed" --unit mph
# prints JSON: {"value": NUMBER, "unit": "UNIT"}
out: {"value": 115, "unit": "mph"}
